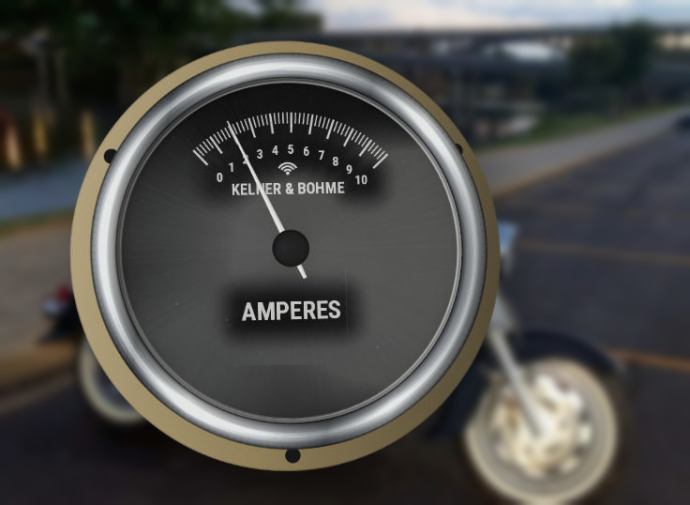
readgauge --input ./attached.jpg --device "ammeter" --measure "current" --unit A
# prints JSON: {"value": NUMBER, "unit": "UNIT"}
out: {"value": 2, "unit": "A"}
